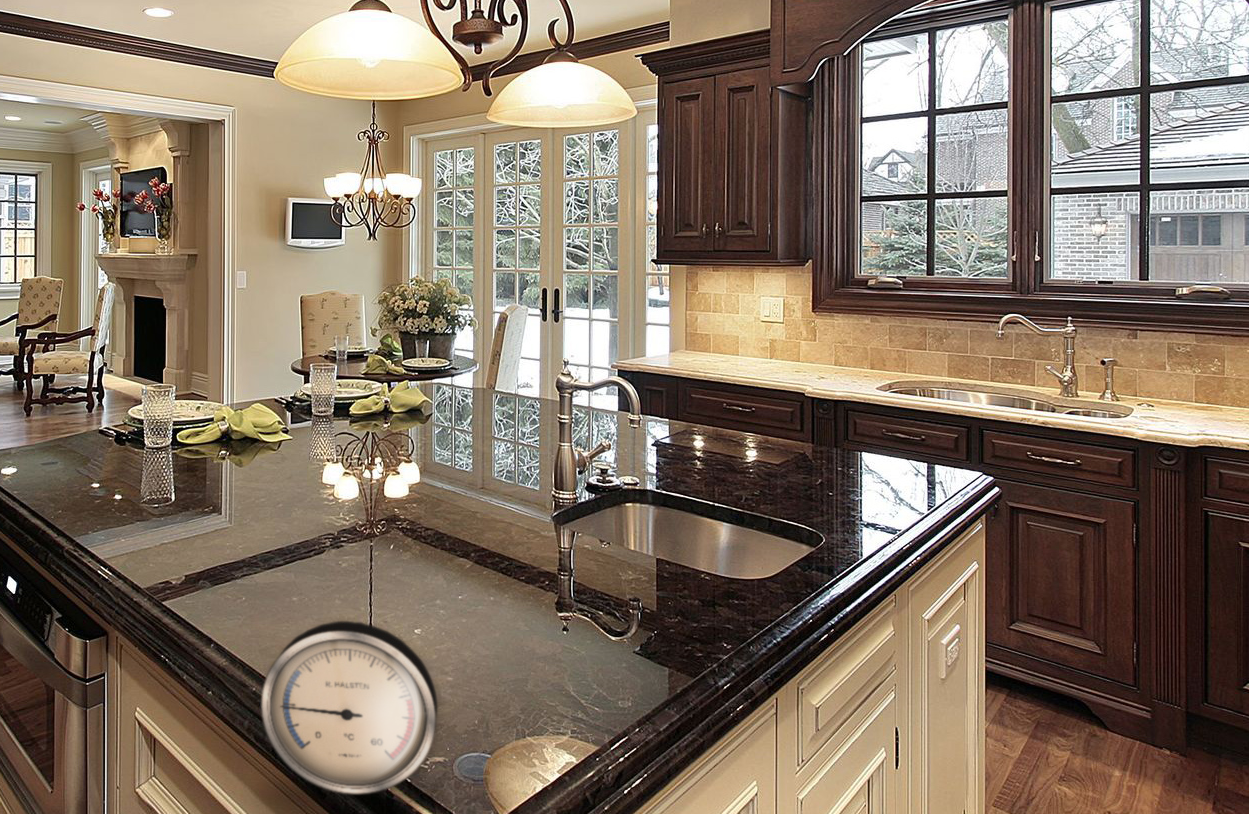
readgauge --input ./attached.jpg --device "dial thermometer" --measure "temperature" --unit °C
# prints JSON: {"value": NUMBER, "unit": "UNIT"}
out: {"value": 10, "unit": "°C"}
